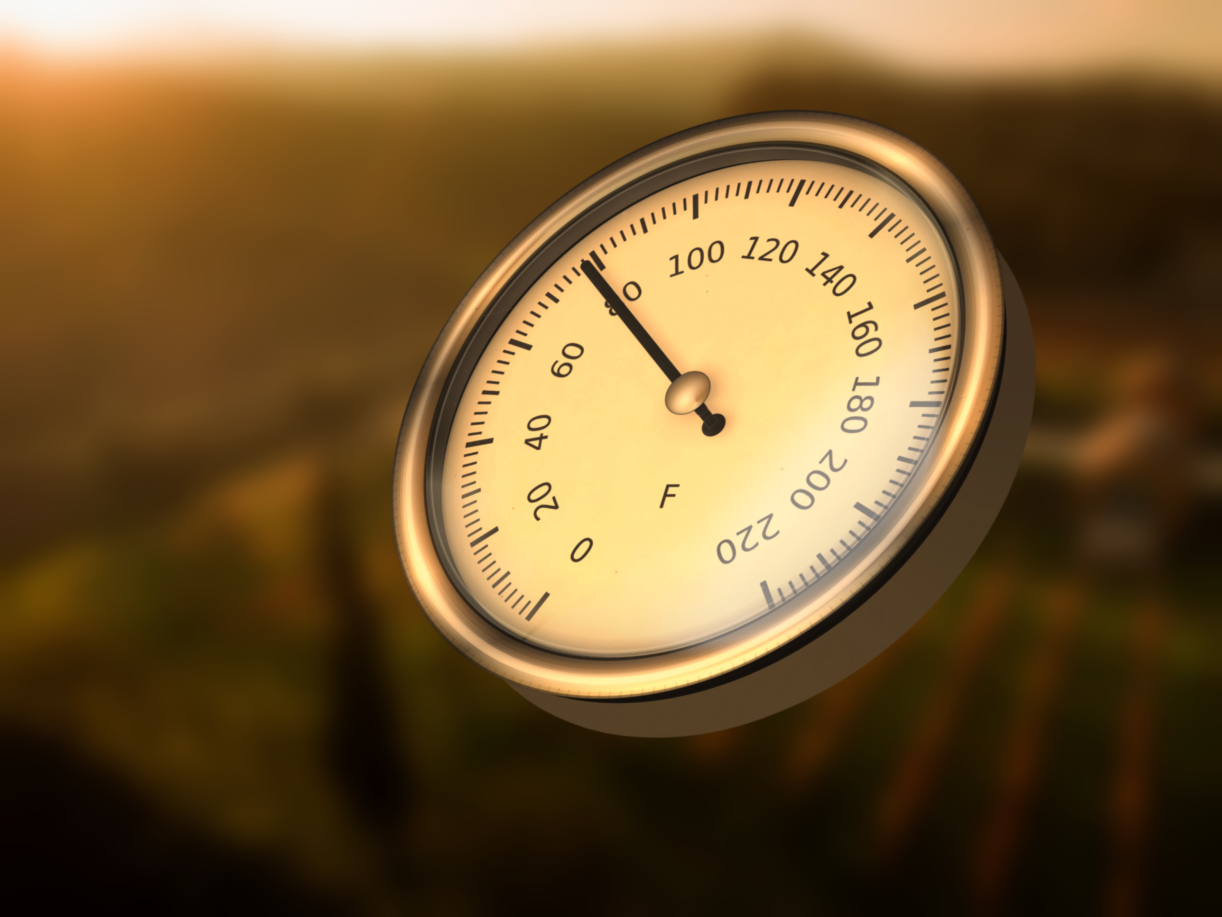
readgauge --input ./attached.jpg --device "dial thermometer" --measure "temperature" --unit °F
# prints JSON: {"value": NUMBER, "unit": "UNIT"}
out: {"value": 78, "unit": "°F"}
